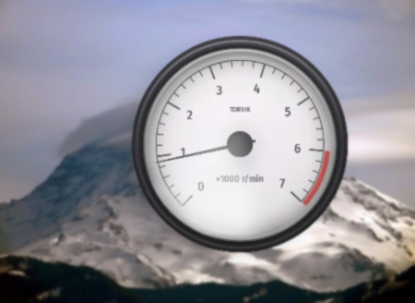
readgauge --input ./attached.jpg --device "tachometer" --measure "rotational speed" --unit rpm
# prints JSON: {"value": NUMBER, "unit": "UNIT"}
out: {"value": 900, "unit": "rpm"}
